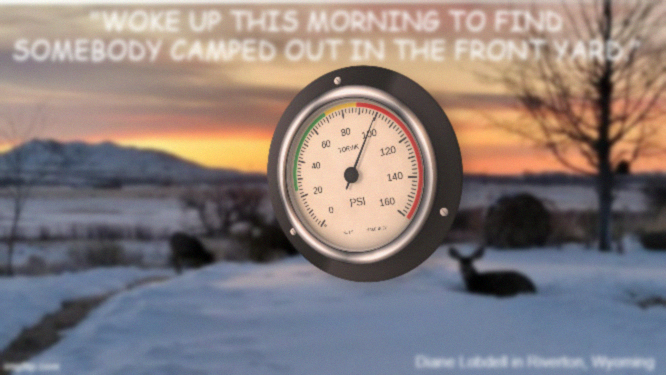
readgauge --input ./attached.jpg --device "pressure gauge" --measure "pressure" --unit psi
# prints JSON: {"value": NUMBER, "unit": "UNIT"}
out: {"value": 100, "unit": "psi"}
